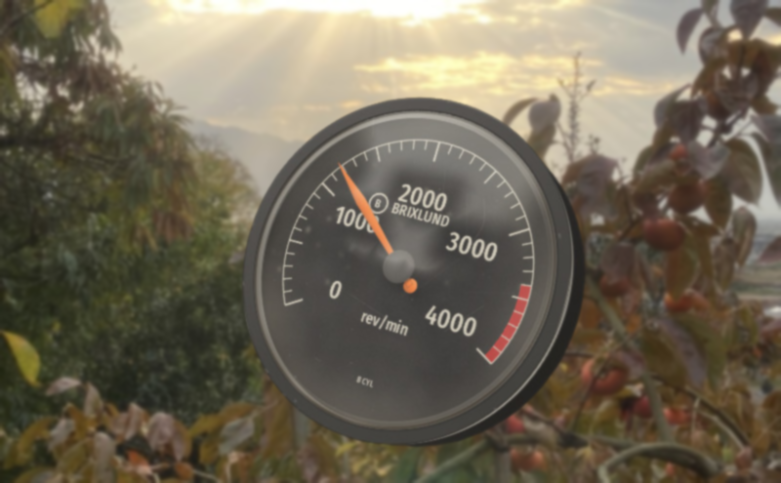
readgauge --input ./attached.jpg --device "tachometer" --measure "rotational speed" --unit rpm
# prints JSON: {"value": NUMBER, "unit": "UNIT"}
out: {"value": 1200, "unit": "rpm"}
